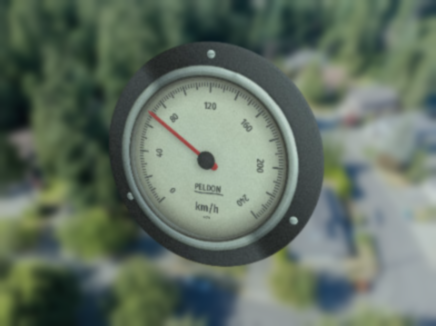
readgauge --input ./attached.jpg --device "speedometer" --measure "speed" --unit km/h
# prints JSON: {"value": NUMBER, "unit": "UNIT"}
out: {"value": 70, "unit": "km/h"}
